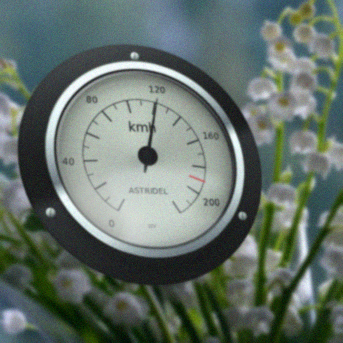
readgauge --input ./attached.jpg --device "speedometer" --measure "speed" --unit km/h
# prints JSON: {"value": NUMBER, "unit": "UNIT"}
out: {"value": 120, "unit": "km/h"}
